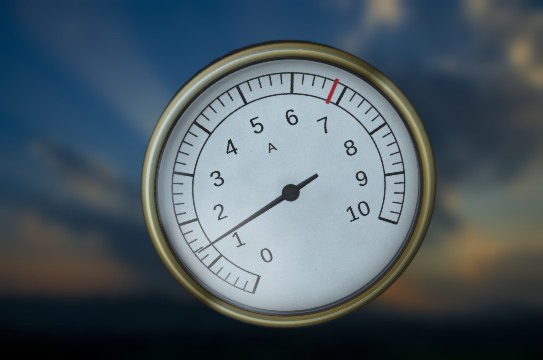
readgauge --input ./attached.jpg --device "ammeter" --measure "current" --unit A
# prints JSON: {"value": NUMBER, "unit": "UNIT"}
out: {"value": 1.4, "unit": "A"}
